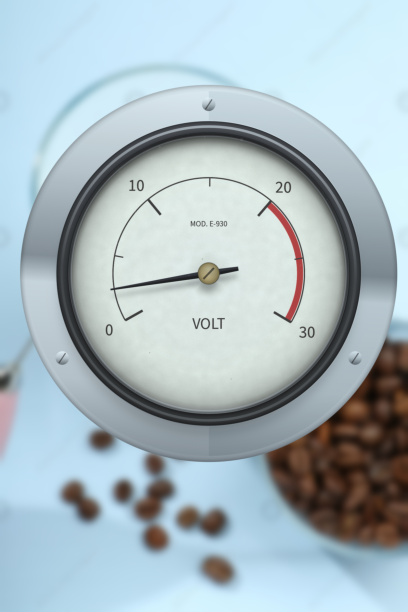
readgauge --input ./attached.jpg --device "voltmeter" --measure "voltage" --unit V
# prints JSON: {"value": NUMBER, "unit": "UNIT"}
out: {"value": 2.5, "unit": "V"}
